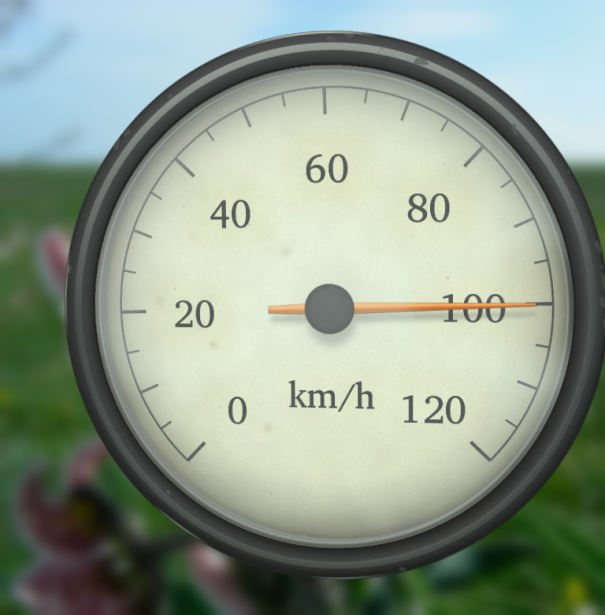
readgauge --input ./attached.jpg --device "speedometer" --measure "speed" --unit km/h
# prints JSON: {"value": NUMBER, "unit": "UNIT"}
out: {"value": 100, "unit": "km/h"}
